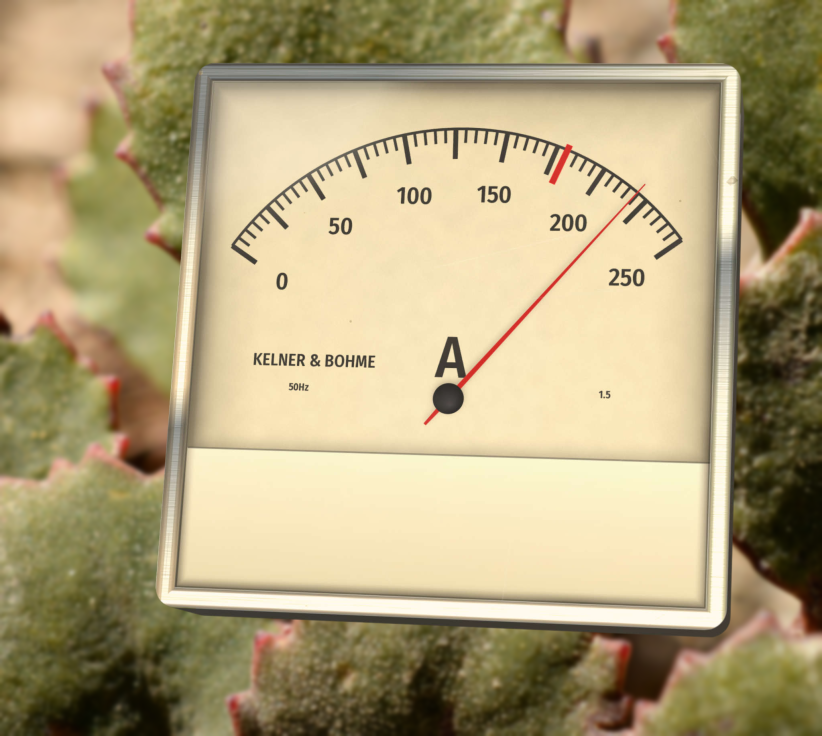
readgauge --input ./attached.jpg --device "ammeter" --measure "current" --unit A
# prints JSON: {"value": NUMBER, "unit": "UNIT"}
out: {"value": 220, "unit": "A"}
